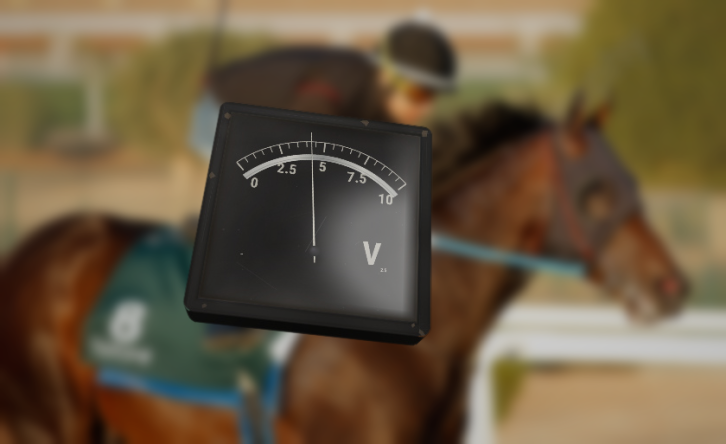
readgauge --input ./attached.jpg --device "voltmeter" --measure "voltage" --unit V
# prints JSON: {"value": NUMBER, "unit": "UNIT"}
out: {"value": 4.25, "unit": "V"}
